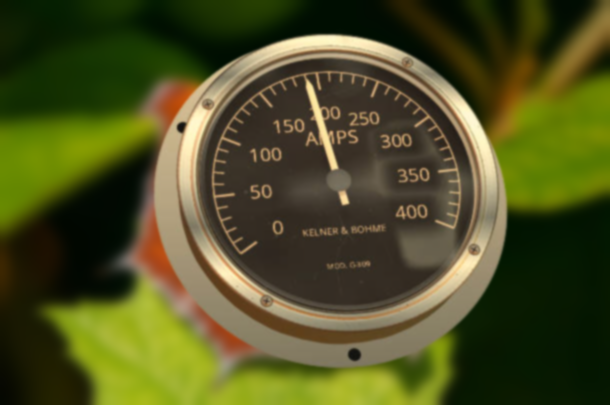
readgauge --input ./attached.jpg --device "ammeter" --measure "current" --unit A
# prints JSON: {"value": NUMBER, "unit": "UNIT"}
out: {"value": 190, "unit": "A"}
